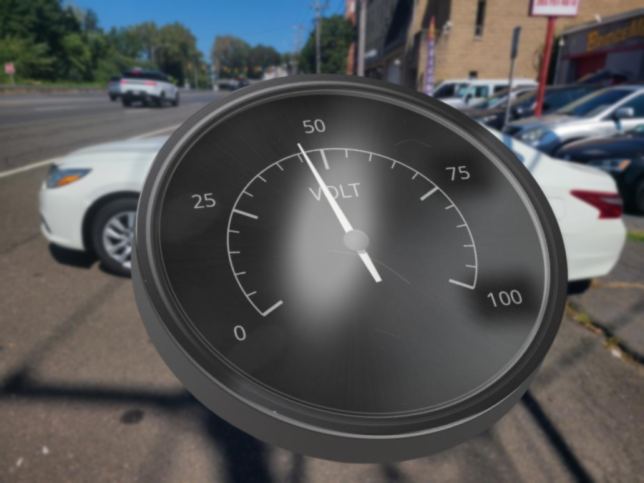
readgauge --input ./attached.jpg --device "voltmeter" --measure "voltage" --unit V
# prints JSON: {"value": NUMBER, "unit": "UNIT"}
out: {"value": 45, "unit": "V"}
